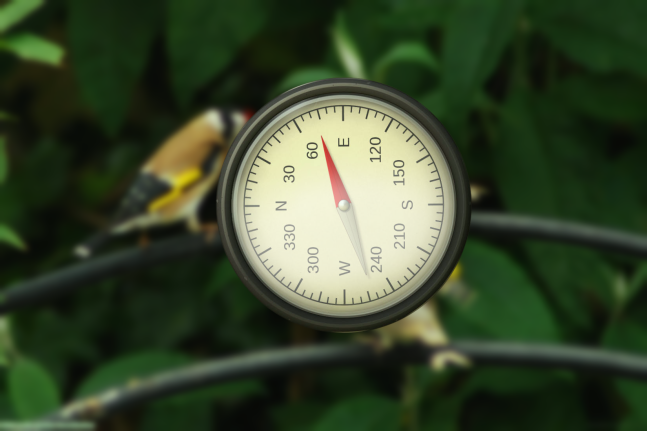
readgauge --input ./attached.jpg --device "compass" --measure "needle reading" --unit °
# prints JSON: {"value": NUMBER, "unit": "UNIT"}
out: {"value": 72.5, "unit": "°"}
